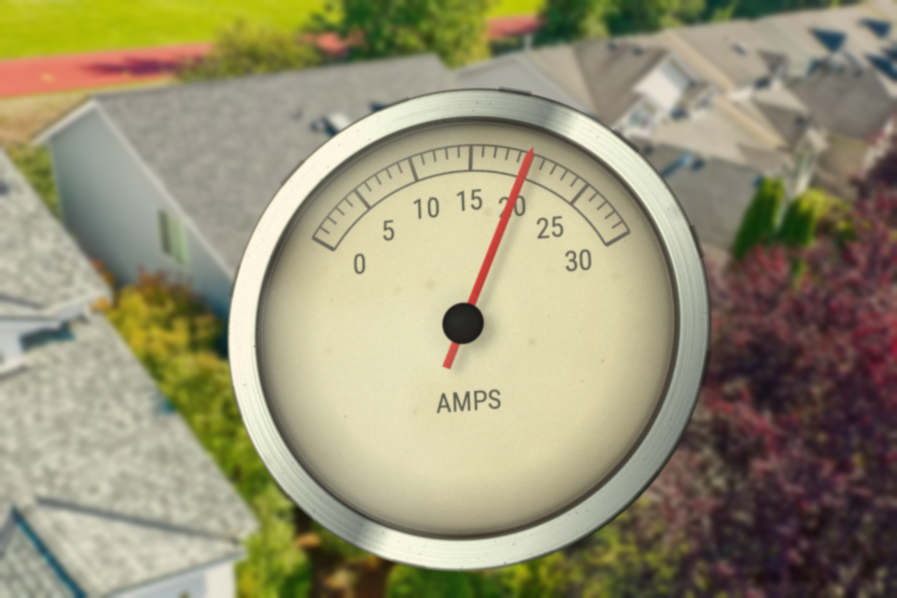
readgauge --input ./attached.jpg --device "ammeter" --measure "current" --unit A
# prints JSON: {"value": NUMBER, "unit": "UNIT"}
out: {"value": 20, "unit": "A"}
